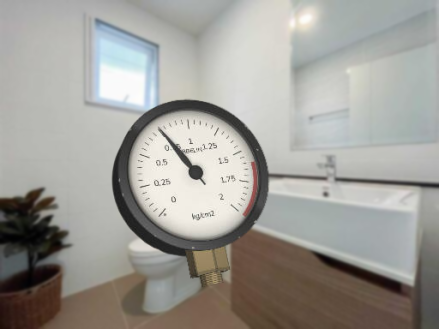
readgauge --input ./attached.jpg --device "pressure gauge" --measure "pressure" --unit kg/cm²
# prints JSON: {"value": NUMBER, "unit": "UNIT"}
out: {"value": 0.75, "unit": "kg/cm²"}
